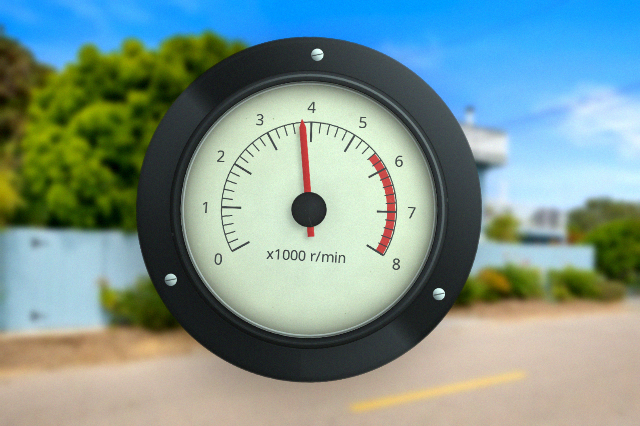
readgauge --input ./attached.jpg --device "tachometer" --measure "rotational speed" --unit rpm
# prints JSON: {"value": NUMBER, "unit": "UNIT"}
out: {"value": 3800, "unit": "rpm"}
